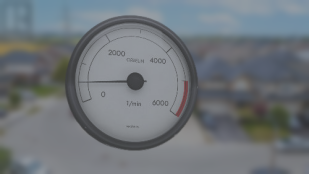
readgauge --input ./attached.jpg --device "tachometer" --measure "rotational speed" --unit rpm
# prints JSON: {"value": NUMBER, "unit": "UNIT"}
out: {"value": 500, "unit": "rpm"}
